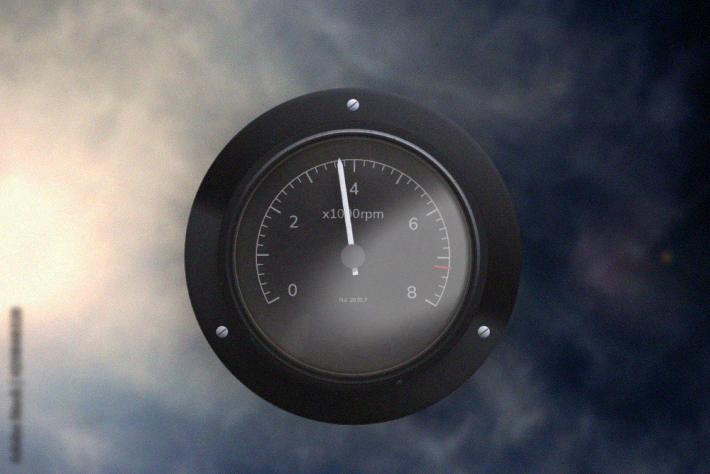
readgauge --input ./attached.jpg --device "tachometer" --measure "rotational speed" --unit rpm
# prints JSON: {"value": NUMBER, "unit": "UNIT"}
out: {"value": 3700, "unit": "rpm"}
